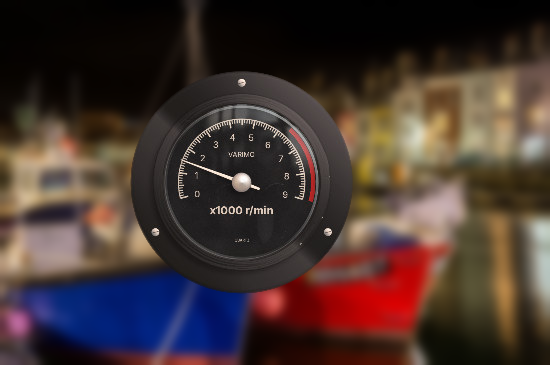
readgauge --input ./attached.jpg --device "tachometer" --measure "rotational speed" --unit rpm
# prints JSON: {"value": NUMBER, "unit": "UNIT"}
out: {"value": 1500, "unit": "rpm"}
